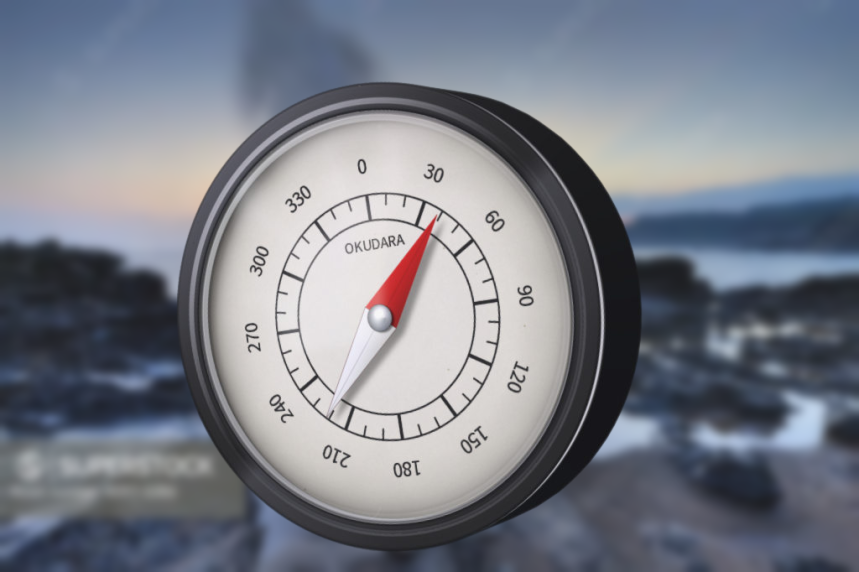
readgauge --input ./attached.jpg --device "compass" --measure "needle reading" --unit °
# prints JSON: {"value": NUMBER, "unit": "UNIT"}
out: {"value": 40, "unit": "°"}
